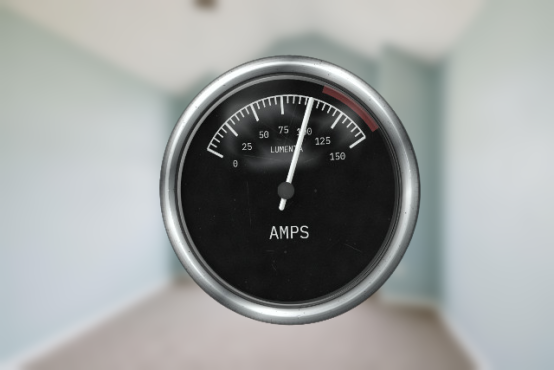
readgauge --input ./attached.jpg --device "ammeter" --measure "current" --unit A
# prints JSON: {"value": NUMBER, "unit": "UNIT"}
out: {"value": 100, "unit": "A"}
